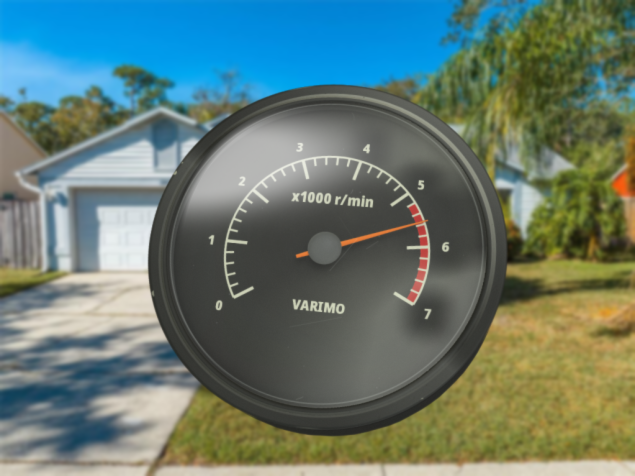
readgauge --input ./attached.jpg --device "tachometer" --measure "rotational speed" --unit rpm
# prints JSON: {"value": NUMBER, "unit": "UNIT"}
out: {"value": 5600, "unit": "rpm"}
